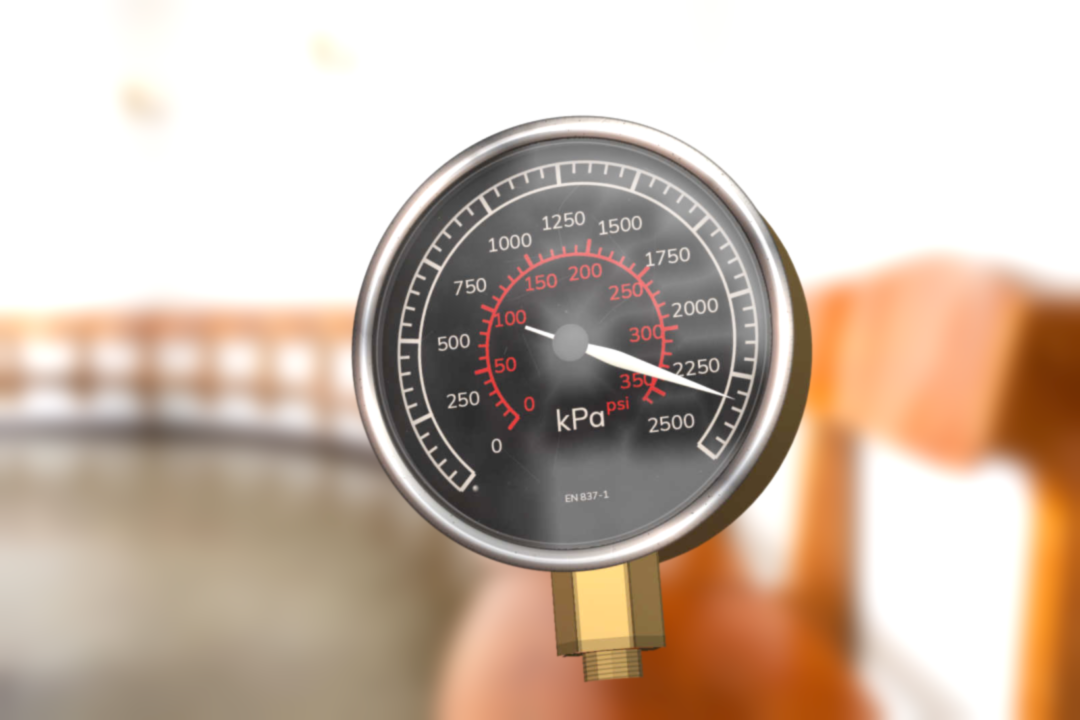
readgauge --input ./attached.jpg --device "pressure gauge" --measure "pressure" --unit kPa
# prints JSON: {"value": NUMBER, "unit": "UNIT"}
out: {"value": 2325, "unit": "kPa"}
